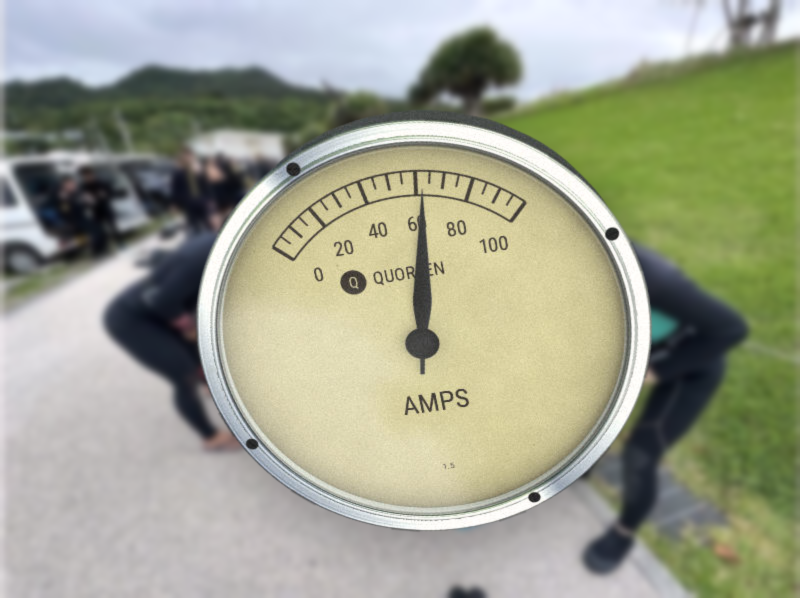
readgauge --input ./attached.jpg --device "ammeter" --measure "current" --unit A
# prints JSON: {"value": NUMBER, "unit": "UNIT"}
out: {"value": 62.5, "unit": "A"}
